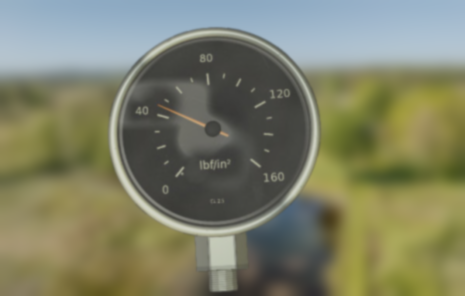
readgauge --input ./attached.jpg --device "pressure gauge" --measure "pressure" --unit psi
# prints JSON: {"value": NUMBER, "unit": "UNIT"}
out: {"value": 45, "unit": "psi"}
